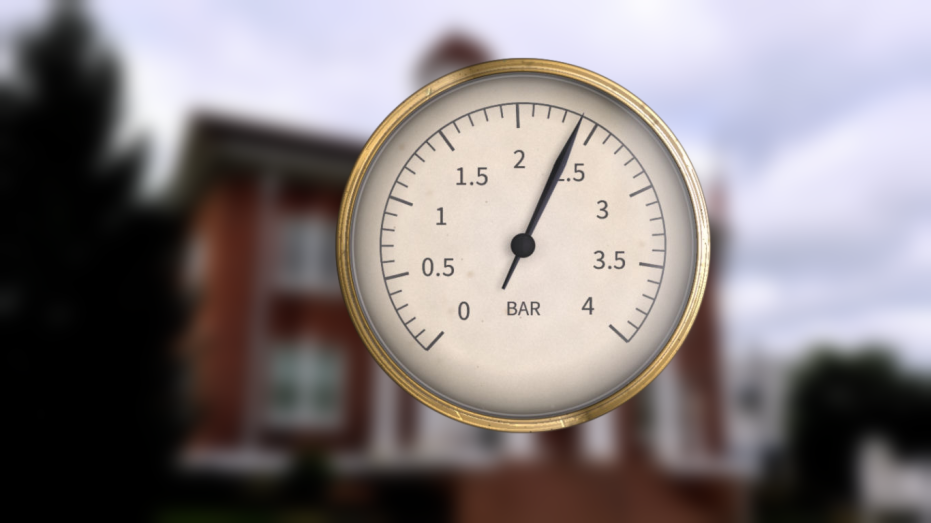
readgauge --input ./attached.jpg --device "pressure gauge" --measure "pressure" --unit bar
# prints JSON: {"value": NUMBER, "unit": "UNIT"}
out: {"value": 2.4, "unit": "bar"}
